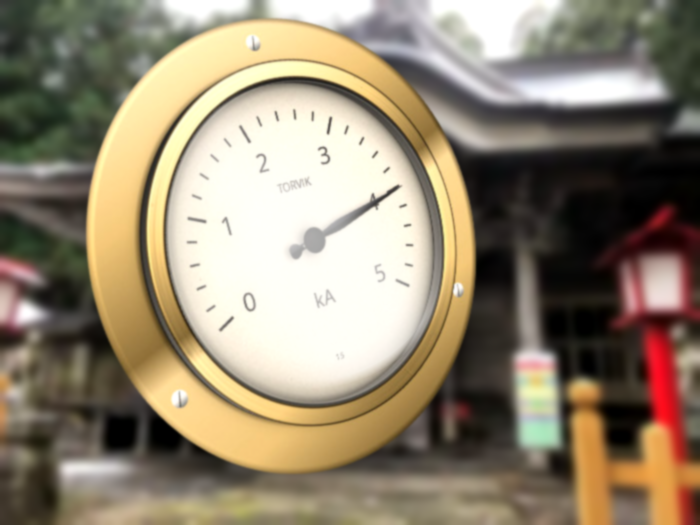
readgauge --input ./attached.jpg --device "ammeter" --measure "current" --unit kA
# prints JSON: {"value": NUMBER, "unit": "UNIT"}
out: {"value": 4, "unit": "kA"}
